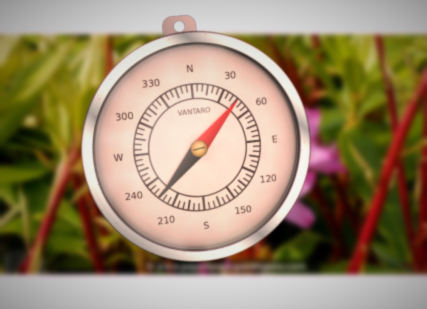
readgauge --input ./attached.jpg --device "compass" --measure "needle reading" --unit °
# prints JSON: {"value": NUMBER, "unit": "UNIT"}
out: {"value": 45, "unit": "°"}
